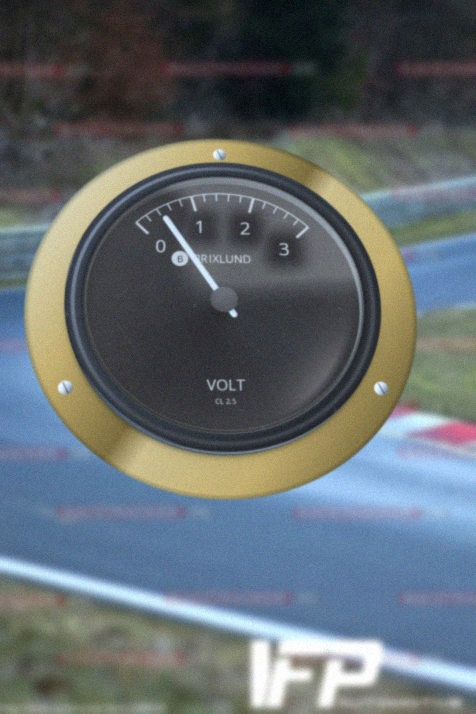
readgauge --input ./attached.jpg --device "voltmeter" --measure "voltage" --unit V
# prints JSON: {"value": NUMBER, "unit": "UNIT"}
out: {"value": 0.4, "unit": "V"}
